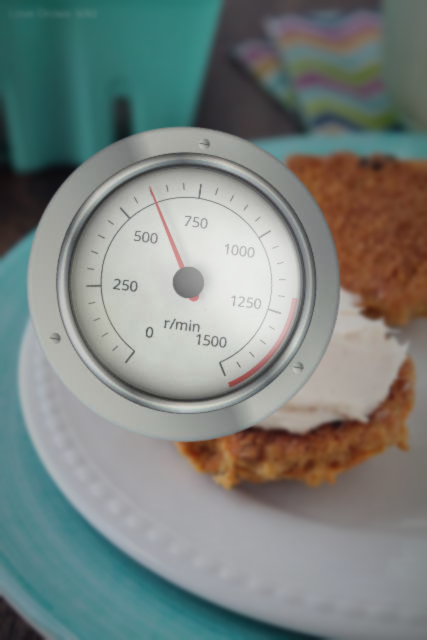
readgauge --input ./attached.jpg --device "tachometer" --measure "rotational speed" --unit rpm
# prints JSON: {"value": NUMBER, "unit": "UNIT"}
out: {"value": 600, "unit": "rpm"}
